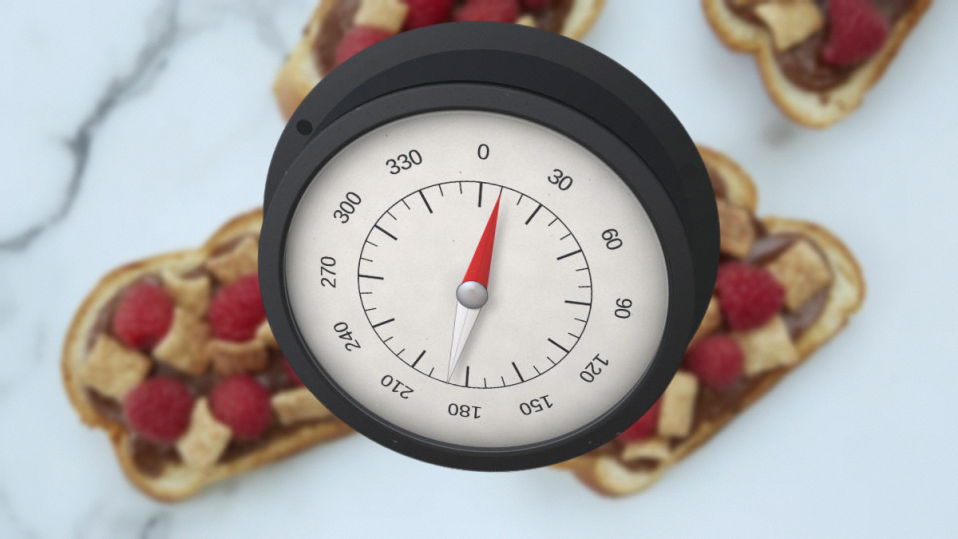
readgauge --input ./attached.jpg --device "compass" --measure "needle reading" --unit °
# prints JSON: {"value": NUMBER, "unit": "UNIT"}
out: {"value": 10, "unit": "°"}
